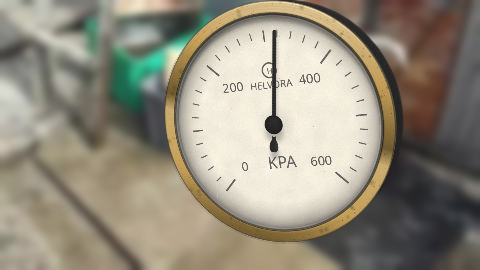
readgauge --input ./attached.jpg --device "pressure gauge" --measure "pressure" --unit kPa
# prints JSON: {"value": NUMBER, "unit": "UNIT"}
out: {"value": 320, "unit": "kPa"}
